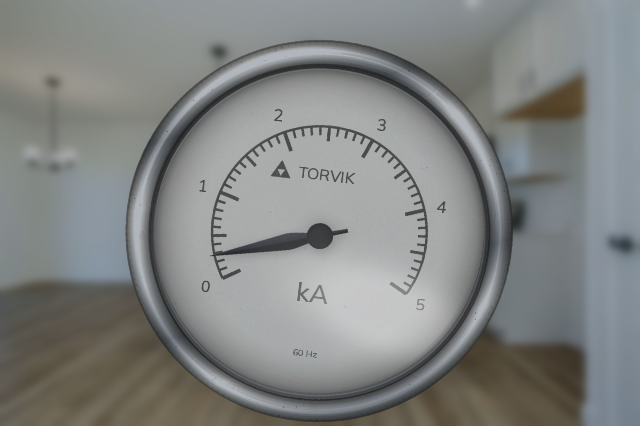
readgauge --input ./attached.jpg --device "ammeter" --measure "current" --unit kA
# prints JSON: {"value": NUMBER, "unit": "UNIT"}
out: {"value": 0.3, "unit": "kA"}
